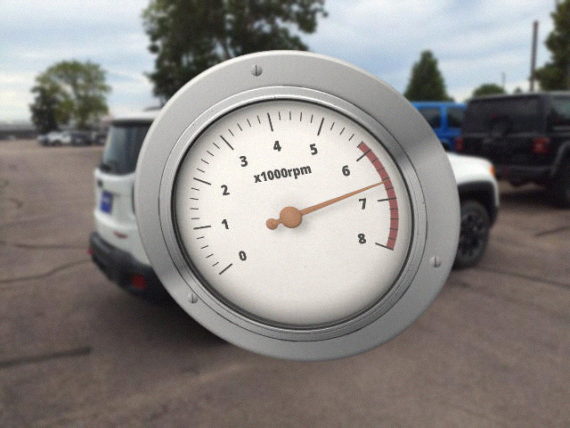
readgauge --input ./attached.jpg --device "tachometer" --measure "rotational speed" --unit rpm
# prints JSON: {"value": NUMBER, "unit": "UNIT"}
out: {"value": 6600, "unit": "rpm"}
